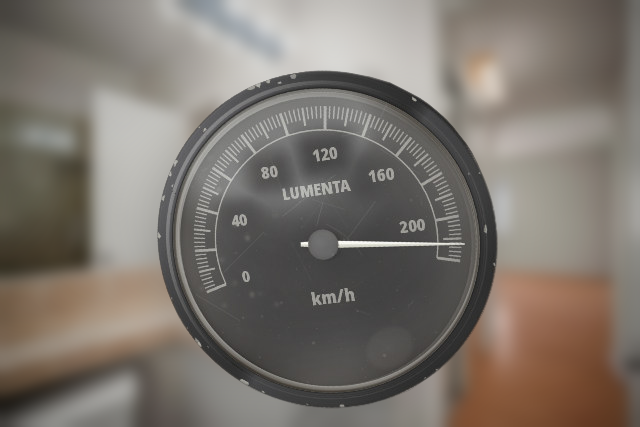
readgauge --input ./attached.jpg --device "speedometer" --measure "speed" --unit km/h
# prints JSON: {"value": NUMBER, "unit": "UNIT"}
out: {"value": 212, "unit": "km/h"}
